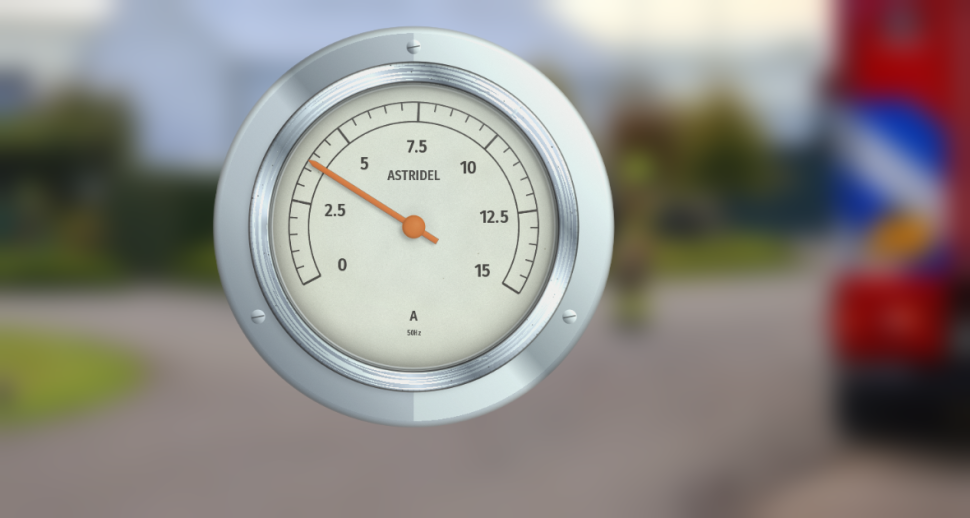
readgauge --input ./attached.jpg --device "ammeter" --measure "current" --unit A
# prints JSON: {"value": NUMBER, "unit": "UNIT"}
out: {"value": 3.75, "unit": "A"}
